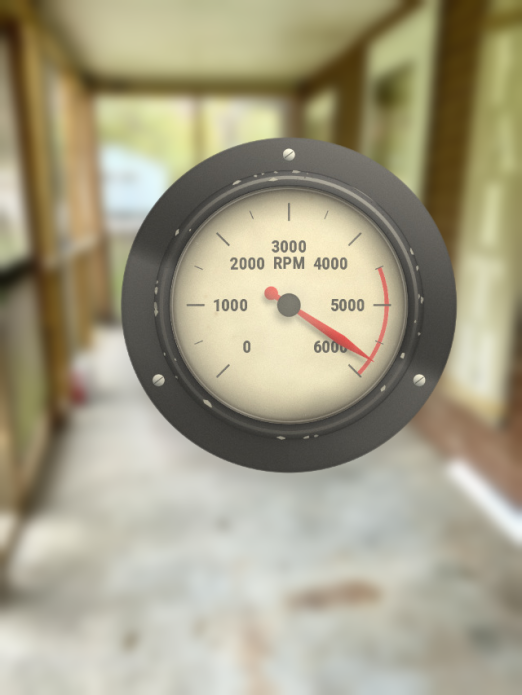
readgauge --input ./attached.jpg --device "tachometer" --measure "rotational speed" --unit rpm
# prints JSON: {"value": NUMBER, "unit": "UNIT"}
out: {"value": 5750, "unit": "rpm"}
